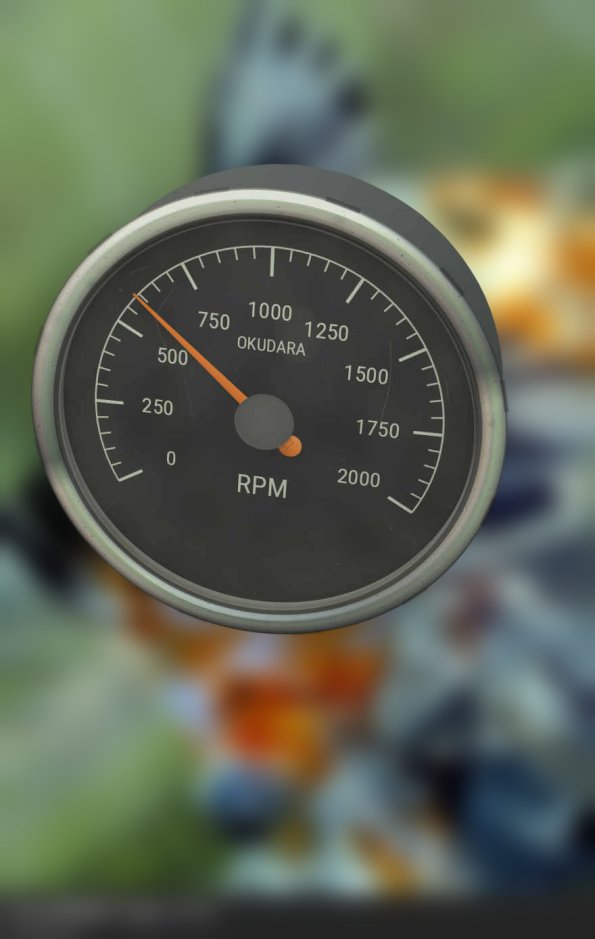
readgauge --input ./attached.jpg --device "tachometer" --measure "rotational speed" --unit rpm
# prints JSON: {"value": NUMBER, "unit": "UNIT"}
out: {"value": 600, "unit": "rpm"}
